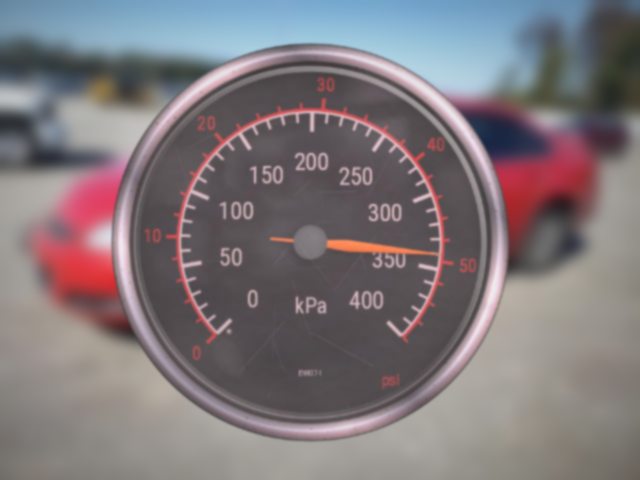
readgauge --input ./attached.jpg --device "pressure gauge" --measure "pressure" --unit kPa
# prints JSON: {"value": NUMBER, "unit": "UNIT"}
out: {"value": 340, "unit": "kPa"}
